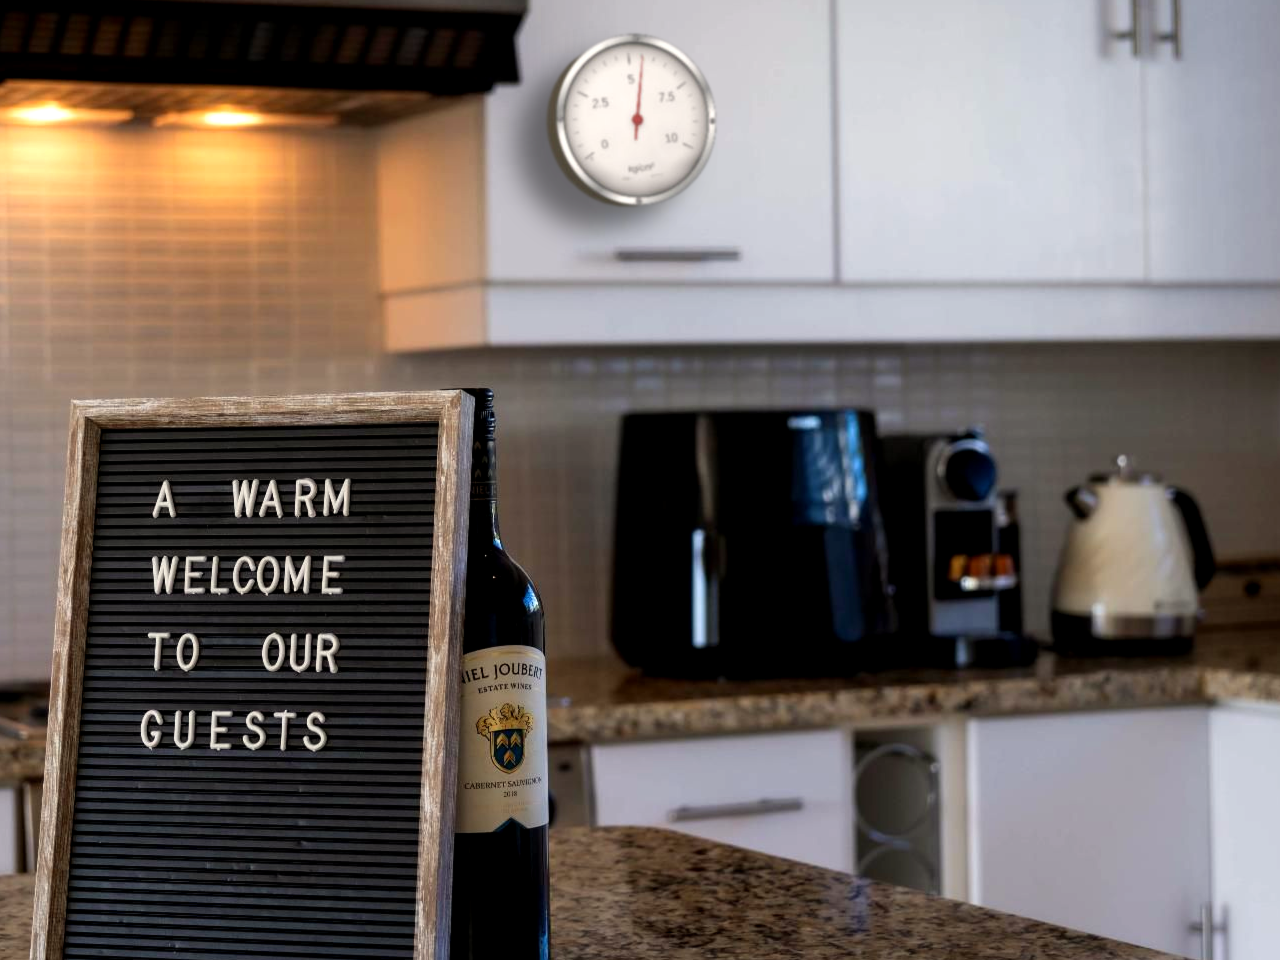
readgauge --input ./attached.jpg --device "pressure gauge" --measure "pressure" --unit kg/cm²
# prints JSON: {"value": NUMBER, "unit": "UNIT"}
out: {"value": 5.5, "unit": "kg/cm²"}
